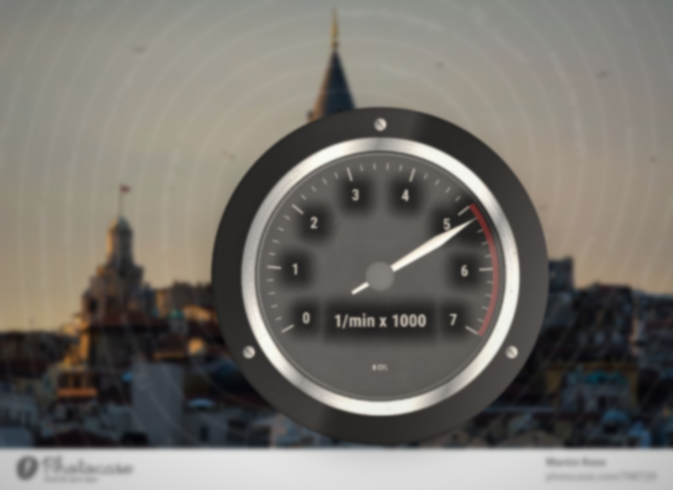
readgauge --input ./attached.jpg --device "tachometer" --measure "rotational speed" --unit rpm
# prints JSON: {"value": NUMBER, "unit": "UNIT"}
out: {"value": 5200, "unit": "rpm"}
